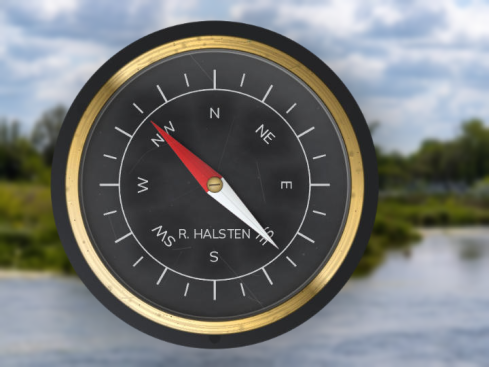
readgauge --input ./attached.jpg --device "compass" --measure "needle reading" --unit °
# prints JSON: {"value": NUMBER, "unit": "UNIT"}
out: {"value": 315, "unit": "°"}
